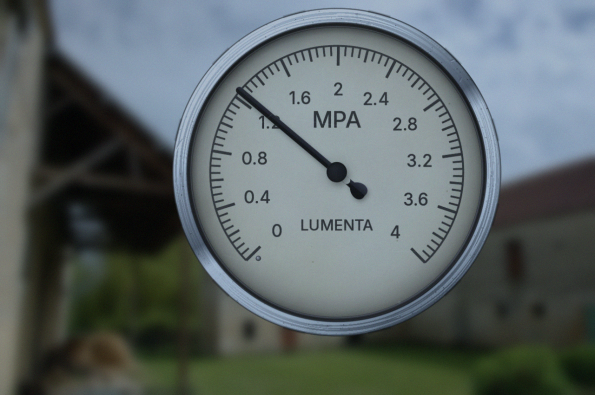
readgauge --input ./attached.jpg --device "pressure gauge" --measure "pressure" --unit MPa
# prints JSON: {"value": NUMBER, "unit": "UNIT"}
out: {"value": 1.25, "unit": "MPa"}
